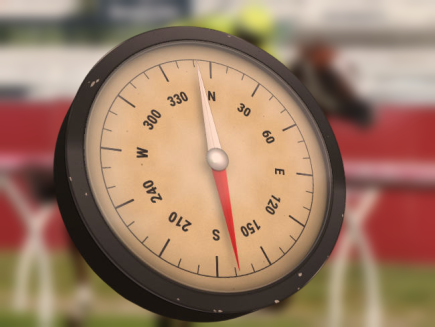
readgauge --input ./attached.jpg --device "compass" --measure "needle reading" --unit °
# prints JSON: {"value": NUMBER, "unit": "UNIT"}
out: {"value": 170, "unit": "°"}
